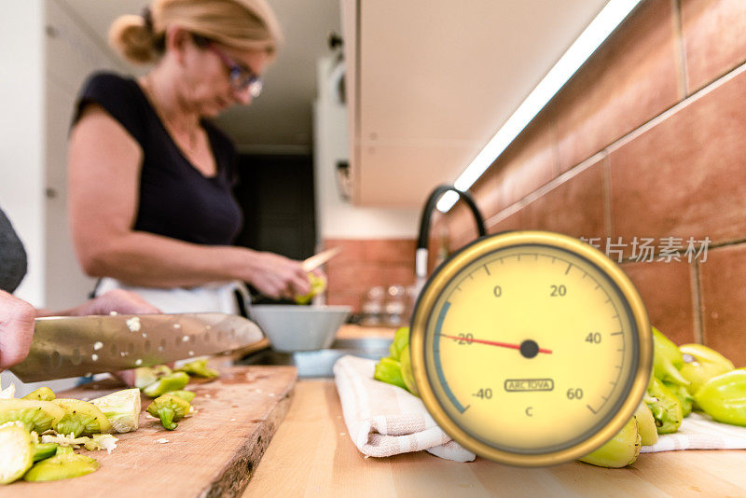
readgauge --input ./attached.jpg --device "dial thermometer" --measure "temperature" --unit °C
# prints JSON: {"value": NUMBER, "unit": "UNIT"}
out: {"value": -20, "unit": "°C"}
